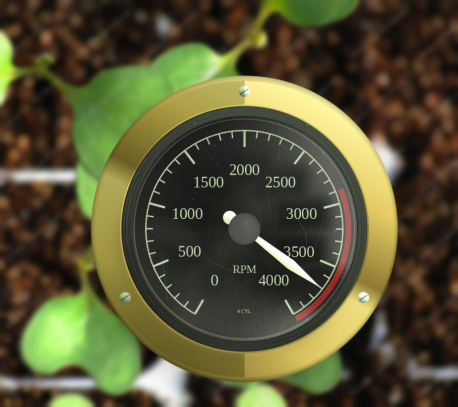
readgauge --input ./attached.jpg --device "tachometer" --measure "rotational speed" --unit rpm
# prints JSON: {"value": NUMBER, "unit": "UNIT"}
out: {"value": 3700, "unit": "rpm"}
